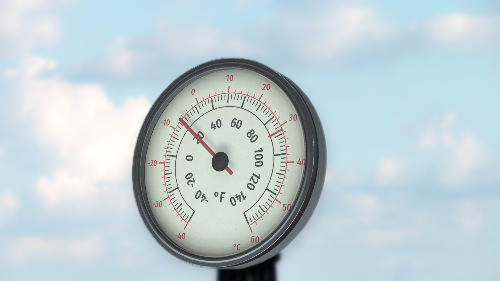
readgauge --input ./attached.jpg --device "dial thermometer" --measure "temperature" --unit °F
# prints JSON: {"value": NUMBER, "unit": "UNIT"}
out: {"value": 20, "unit": "°F"}
